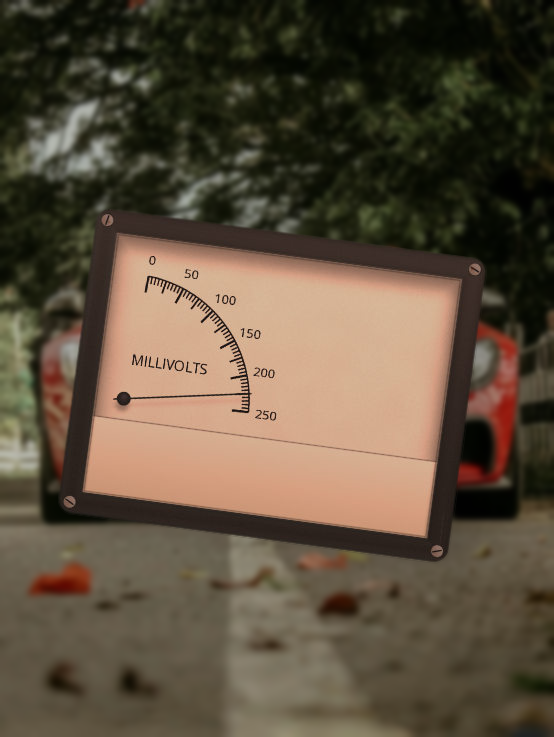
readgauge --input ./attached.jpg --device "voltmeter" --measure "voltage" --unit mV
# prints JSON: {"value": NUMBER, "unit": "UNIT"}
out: {"value": 225, "unit": "mV"}
